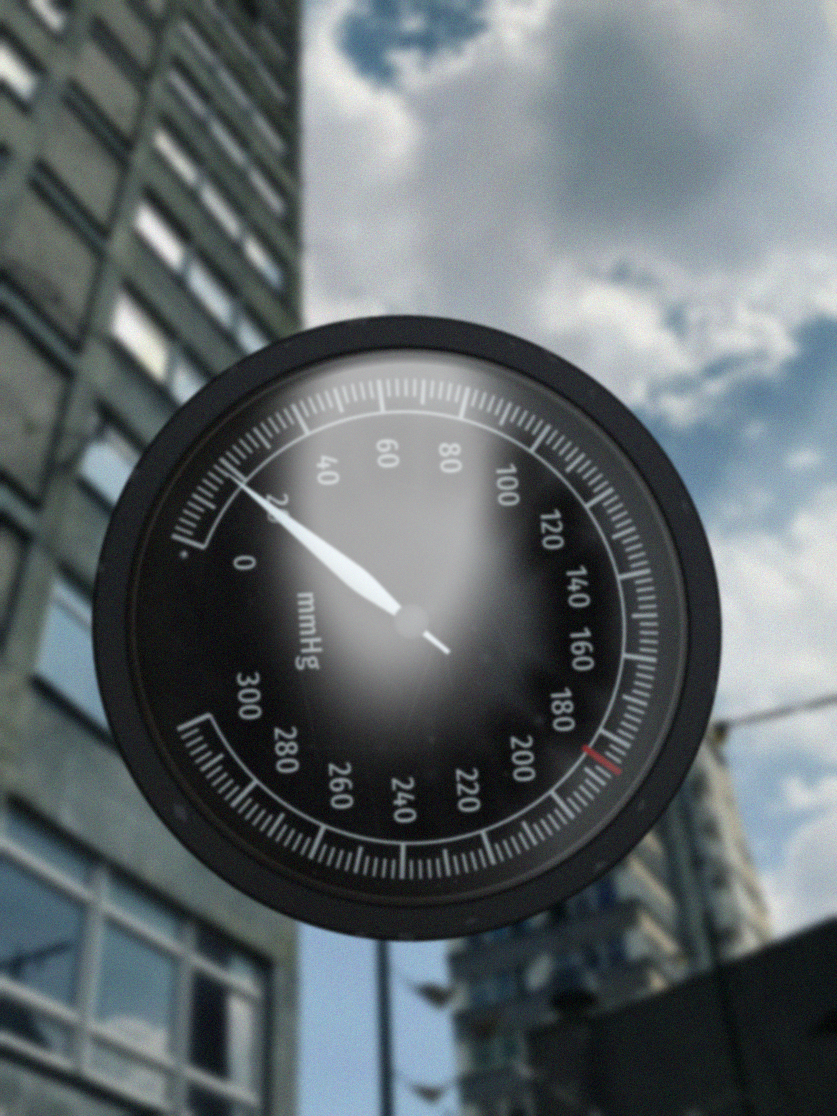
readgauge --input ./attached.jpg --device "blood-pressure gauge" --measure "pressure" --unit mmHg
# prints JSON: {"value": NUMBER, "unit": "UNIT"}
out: {"value": 18, "unit": "mmHg"}
